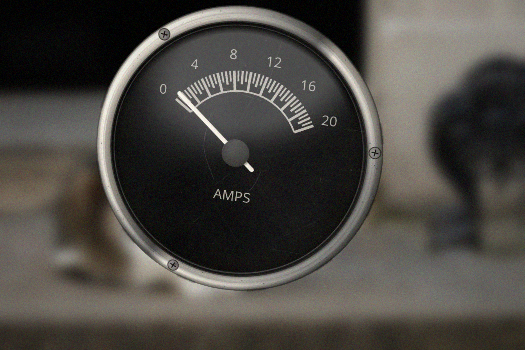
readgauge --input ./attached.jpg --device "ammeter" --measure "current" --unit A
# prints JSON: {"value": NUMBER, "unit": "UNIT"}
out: {"value": 1, "unit": "A"}
